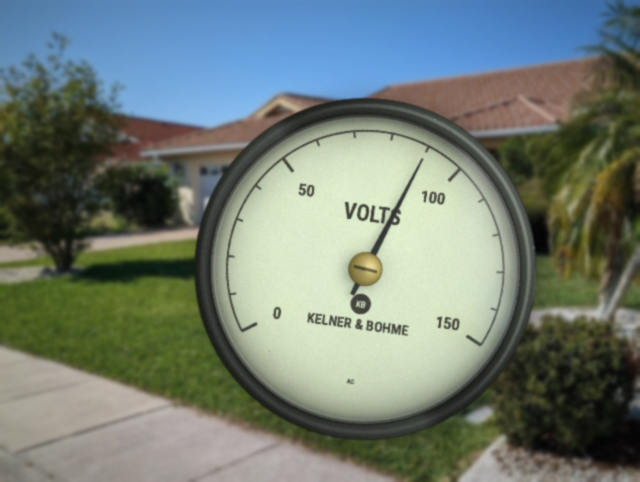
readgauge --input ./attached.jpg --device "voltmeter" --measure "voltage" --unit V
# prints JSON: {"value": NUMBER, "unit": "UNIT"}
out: {"value": 90, "unit": "V"}
